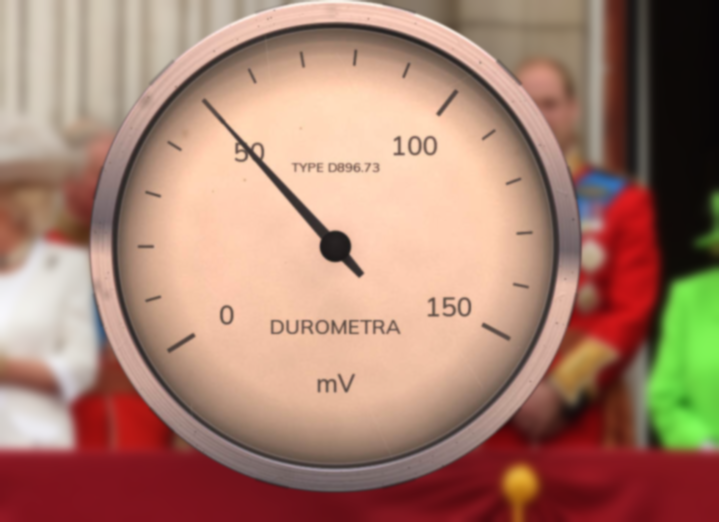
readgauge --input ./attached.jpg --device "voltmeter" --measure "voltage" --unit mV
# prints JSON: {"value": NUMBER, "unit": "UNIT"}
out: {"value": 50, "unit": "mV"}
